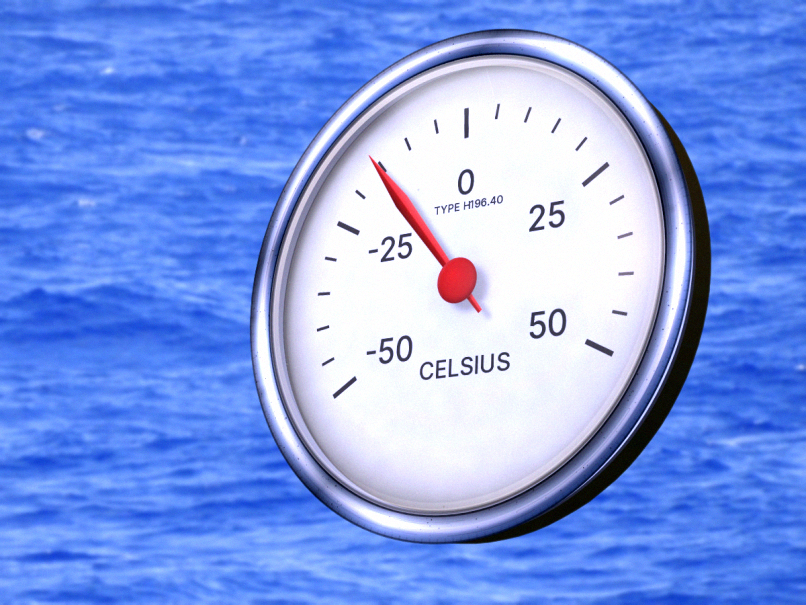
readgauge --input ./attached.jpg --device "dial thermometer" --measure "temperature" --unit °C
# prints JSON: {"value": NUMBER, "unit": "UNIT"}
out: {"value": -15, "unit": "°C"}
